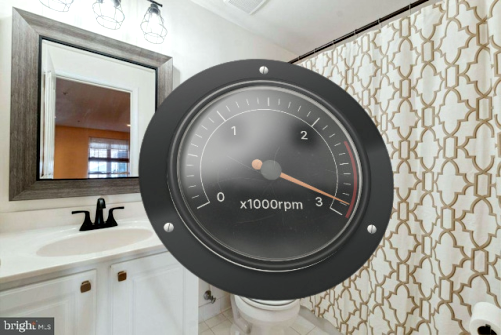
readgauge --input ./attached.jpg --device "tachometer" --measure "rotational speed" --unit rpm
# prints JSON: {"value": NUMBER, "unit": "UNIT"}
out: {"value": 2900, "unit": "rpm"}
